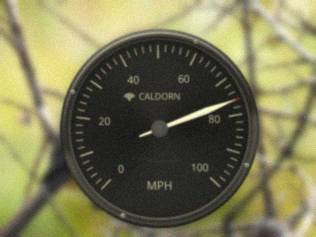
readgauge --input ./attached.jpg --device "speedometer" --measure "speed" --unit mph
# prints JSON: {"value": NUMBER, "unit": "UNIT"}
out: {"value": 76, "unit": "mph"}
